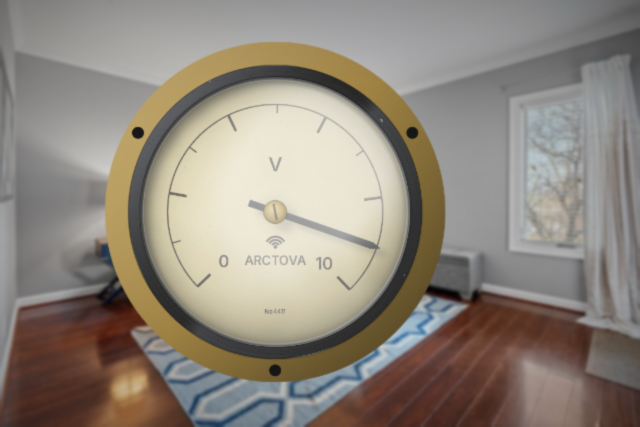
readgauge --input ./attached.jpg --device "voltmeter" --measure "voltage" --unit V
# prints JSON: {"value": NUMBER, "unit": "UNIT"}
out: {"value": 9, "unit": "V"}
